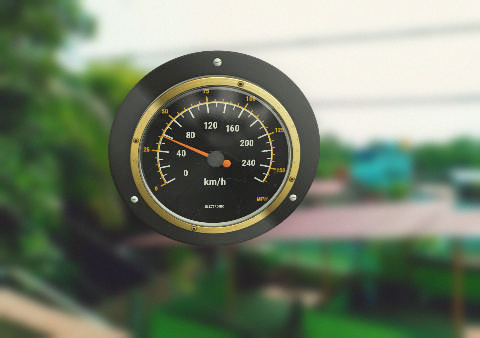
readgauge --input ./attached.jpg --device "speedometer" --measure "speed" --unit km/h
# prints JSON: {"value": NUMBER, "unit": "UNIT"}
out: {"value": 60, "unit": "km/h"}
